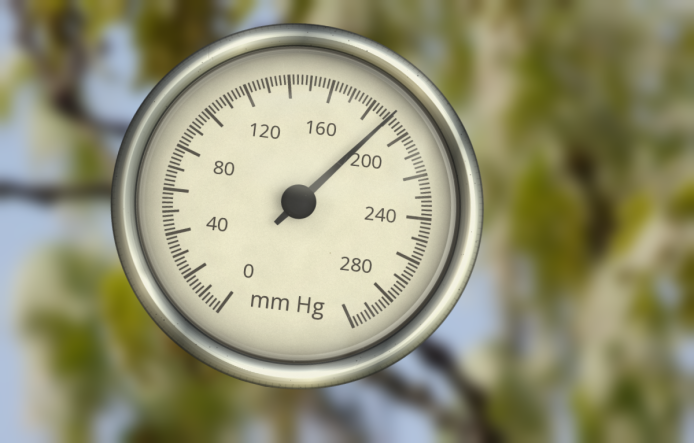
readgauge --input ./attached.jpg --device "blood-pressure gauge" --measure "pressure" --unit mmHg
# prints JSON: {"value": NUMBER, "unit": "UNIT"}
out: {"value": 190, "unit": "mmHg"}
